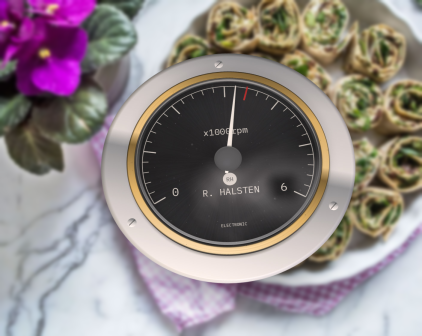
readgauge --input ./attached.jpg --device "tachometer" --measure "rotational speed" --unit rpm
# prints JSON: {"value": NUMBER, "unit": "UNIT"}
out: {"value": 3200, "unit": "rpm"}
